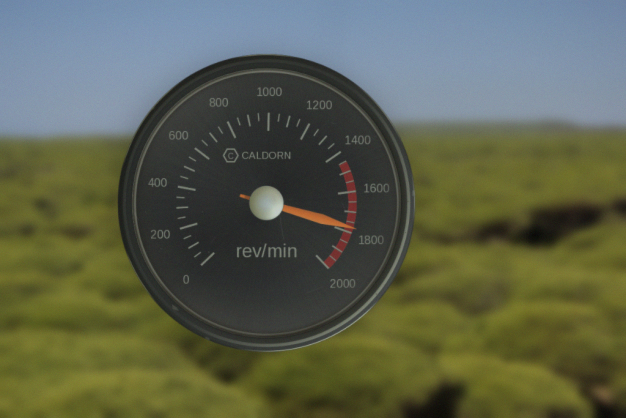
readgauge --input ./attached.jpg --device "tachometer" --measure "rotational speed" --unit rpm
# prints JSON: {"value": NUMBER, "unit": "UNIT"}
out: {"value": 1775, "unit": "rpm"}
